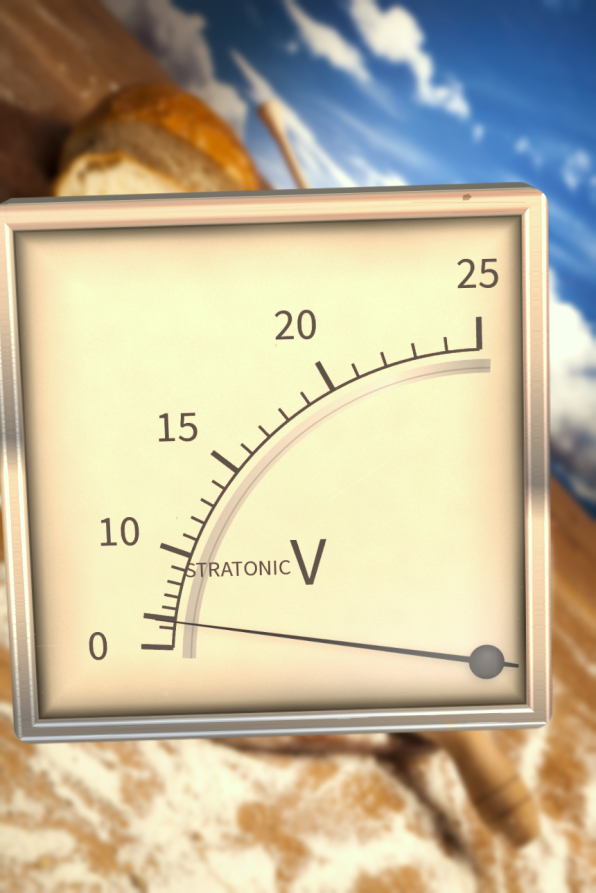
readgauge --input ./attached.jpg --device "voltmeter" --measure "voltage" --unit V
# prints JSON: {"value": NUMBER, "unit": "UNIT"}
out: {"value": 5, "unit": "V"}
